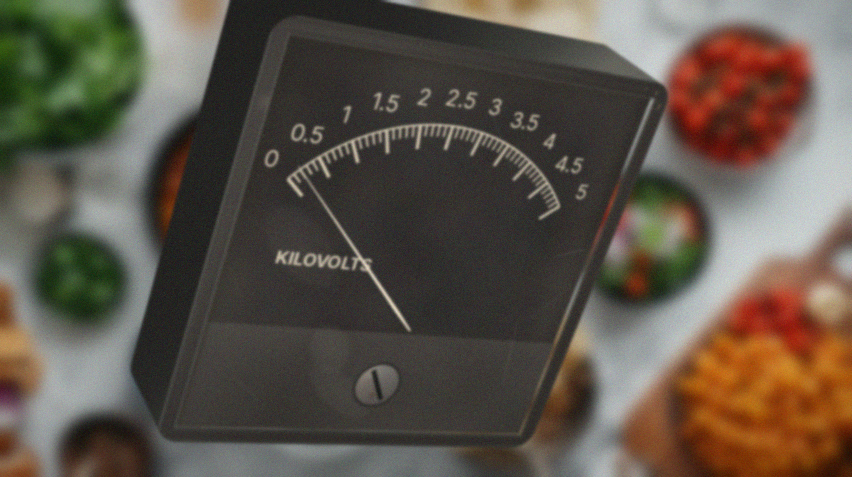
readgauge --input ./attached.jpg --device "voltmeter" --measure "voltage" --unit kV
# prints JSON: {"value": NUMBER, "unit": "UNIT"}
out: {"value": 0.2, "unit": "kV"}
